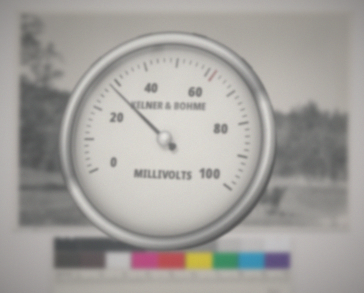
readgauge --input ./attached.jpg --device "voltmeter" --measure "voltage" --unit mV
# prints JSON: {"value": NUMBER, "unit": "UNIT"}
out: {"value": 28, "unit": "mV"}
